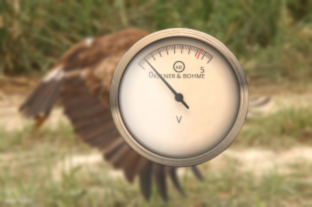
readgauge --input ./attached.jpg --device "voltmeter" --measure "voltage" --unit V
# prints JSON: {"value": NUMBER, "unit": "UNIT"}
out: {"value": 0.5, "unit": "V"}
